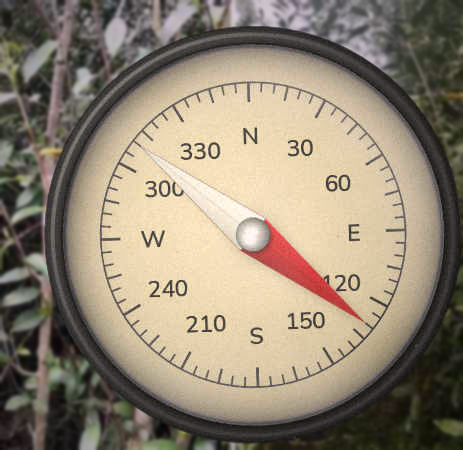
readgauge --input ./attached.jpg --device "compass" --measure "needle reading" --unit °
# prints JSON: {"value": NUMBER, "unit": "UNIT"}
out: {"value": 130, "unit": "°"}
